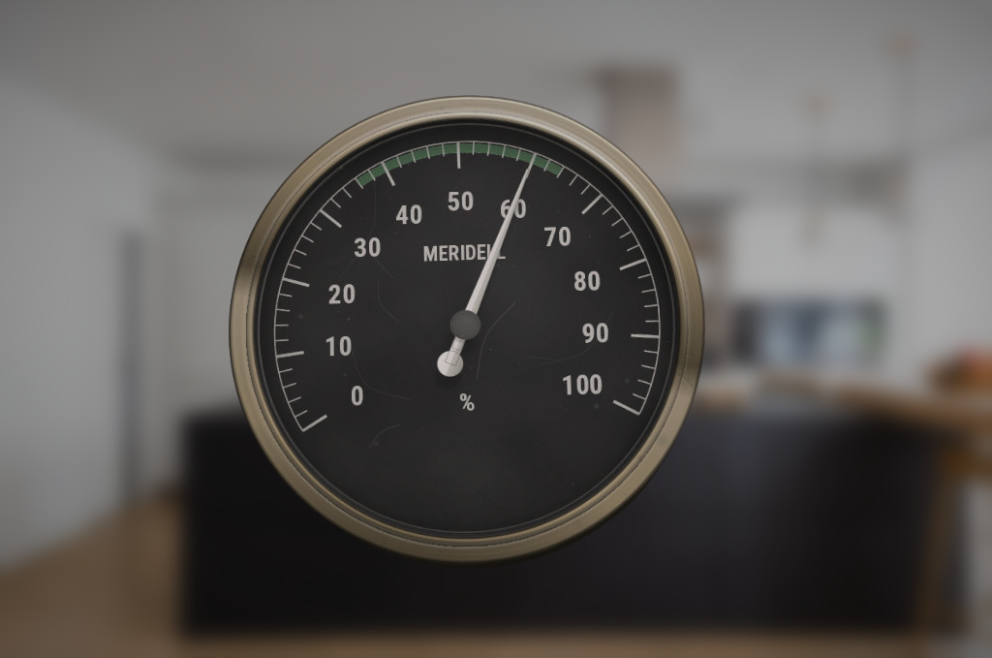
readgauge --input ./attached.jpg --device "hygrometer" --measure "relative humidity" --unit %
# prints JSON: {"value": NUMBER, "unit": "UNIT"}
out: {"value": 60, "unit": "%"}
